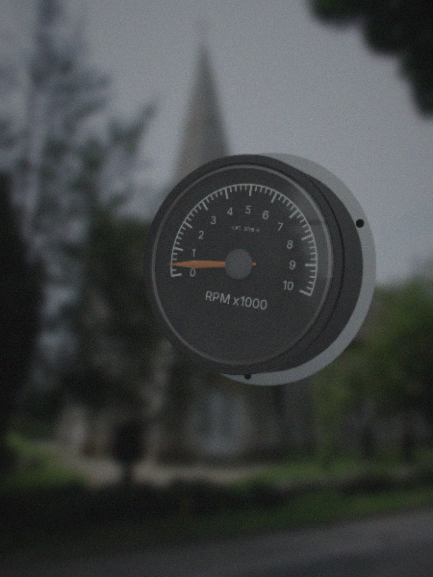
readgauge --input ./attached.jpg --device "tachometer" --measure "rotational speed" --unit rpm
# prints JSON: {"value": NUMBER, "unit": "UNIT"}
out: {"value": 400, "unit": "rpm"}
